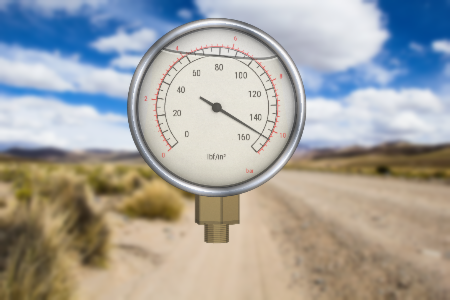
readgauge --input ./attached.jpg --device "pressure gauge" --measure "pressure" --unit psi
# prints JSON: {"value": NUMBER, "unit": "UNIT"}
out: {"value": 150, "unit": "psi"}
